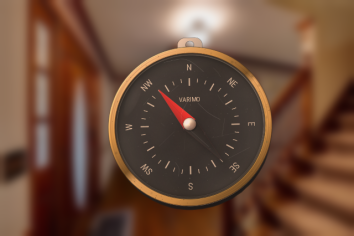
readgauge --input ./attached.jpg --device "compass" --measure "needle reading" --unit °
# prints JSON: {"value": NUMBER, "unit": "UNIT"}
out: {"value": 320, "unit": "°"}
